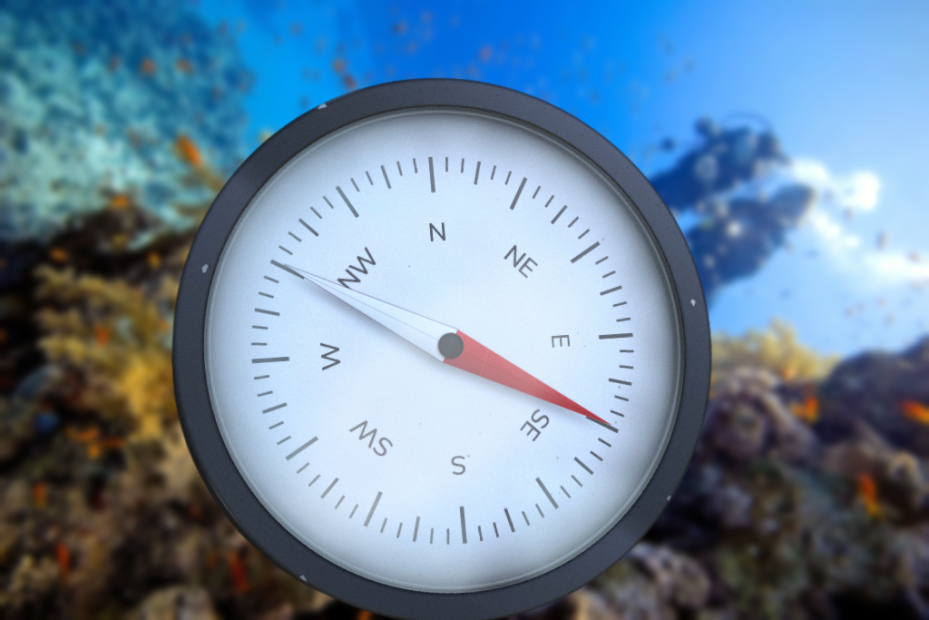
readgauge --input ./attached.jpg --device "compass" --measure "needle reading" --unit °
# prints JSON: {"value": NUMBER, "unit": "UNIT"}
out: {"value": 120, "unit": "°"}
